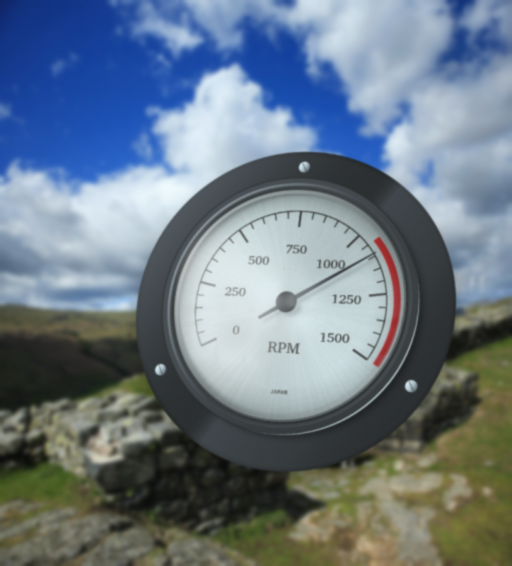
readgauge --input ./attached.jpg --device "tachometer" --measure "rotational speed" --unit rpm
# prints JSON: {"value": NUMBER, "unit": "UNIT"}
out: {"value": 1100, "unit": "rpm"}
